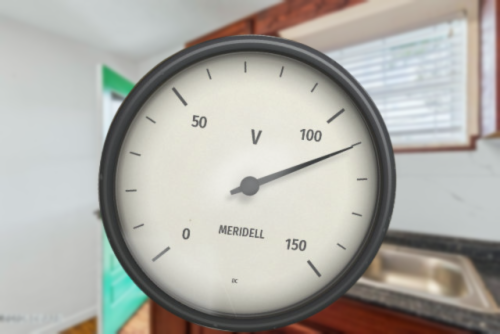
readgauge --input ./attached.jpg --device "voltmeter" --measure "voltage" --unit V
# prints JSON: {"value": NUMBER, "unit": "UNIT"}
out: {"value": 110, "unit": "V"}
